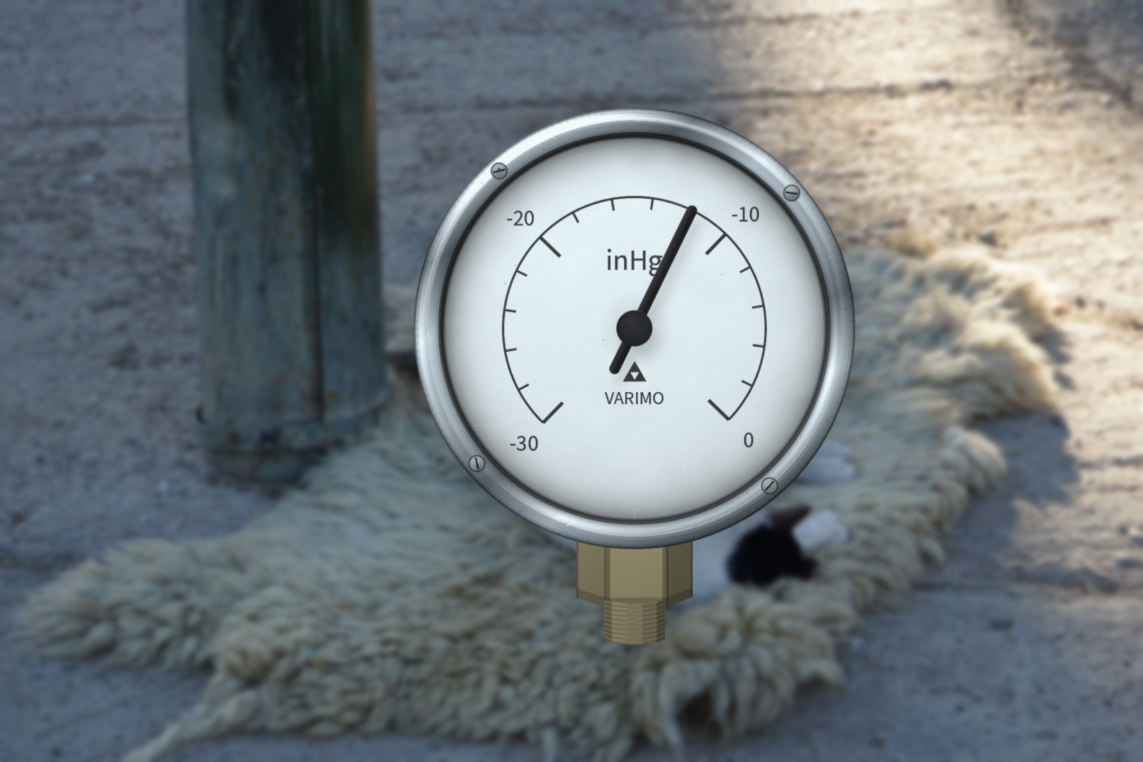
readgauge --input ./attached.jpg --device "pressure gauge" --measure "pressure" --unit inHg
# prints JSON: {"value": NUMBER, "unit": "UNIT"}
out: {"value": -12, "unit": "inHg"}
